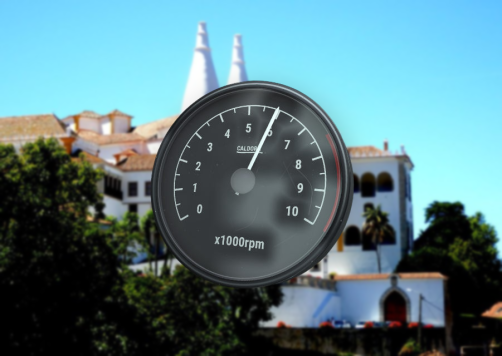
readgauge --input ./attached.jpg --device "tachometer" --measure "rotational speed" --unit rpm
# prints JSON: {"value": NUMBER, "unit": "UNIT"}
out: {"value": 6000, "unit": "rpm"}
